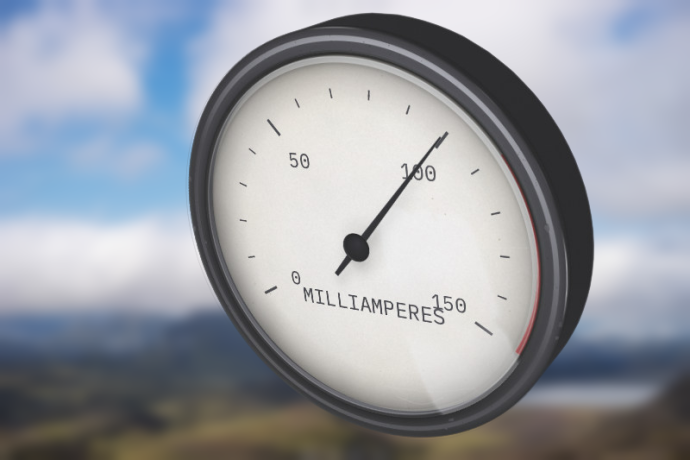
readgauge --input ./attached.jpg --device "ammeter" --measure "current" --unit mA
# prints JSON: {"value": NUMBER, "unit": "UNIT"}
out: {"value": 100, "unit": "mA"}
